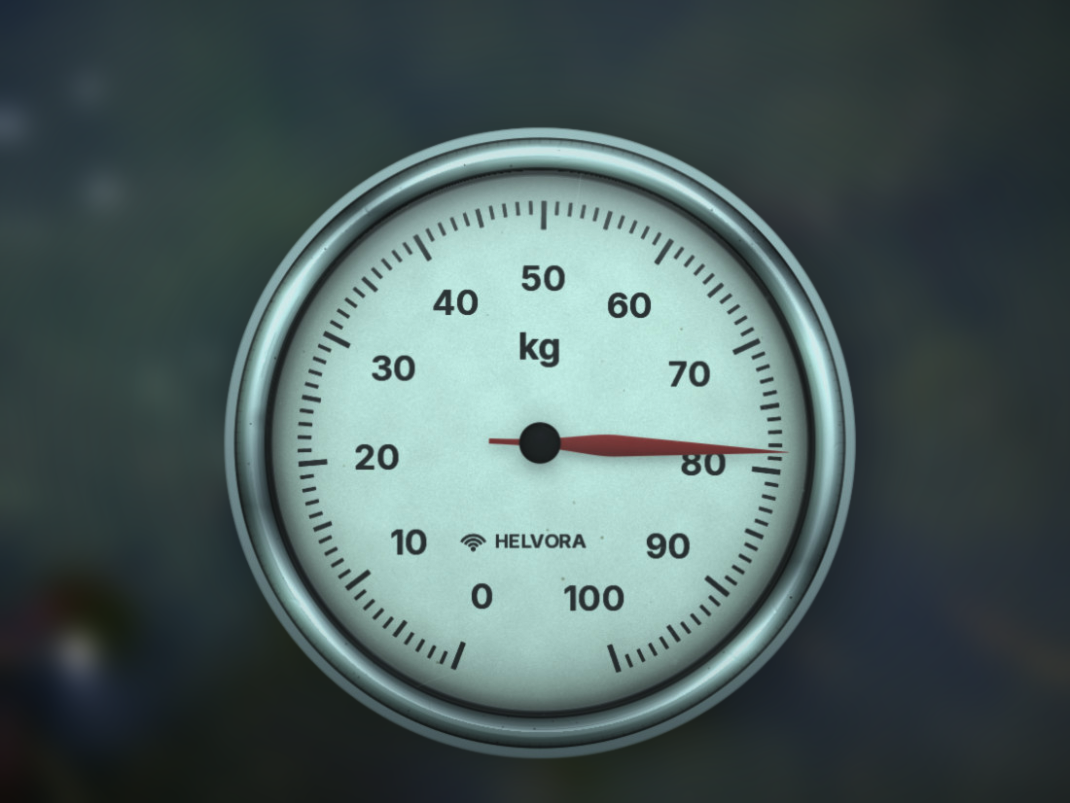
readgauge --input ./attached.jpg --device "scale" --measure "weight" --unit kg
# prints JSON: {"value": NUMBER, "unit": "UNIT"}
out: {"value": 78.5, "unit": "kg"}
